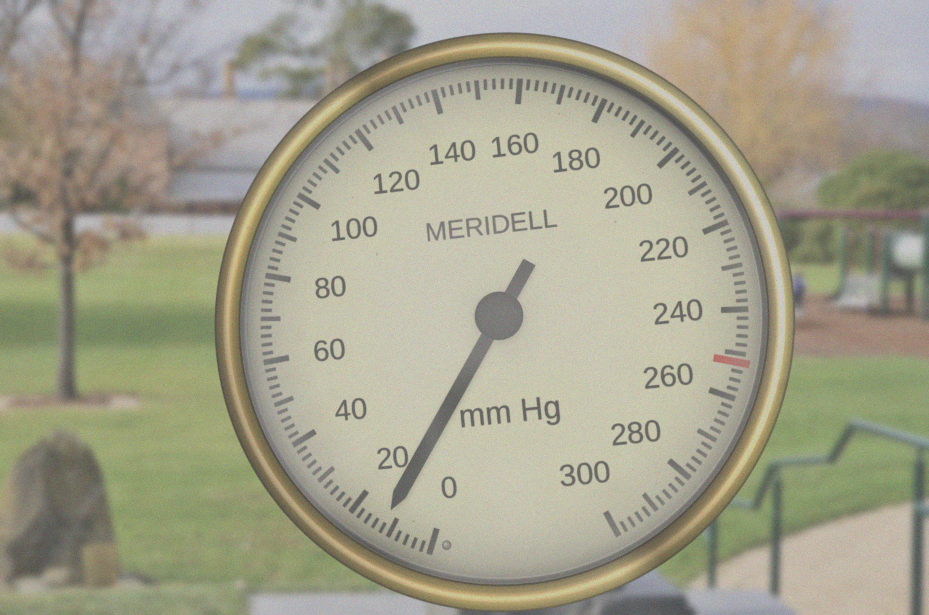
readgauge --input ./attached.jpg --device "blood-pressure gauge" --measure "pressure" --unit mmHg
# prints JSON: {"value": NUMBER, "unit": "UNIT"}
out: {"value": 12, "unit": "mmHg"}
